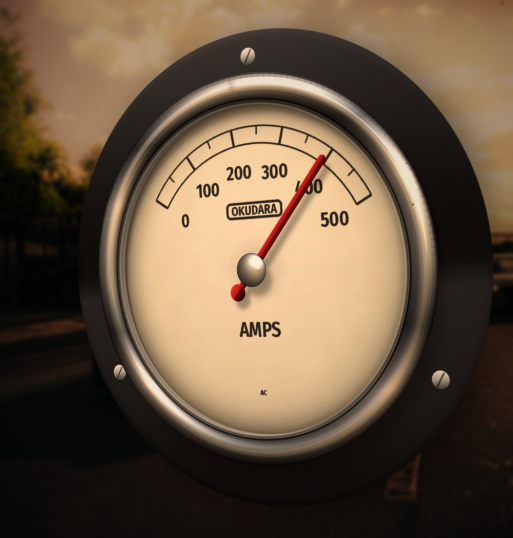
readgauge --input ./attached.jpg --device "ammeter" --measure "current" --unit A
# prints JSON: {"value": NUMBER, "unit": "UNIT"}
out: {"value": 400, "unit": "A"}
